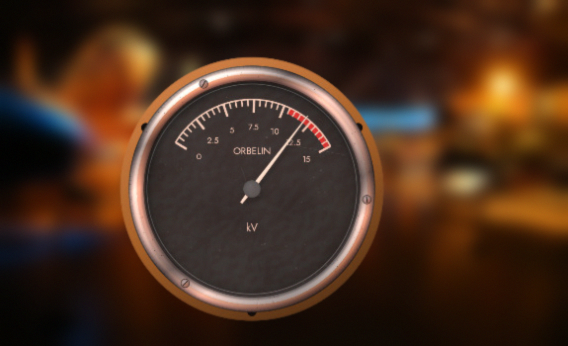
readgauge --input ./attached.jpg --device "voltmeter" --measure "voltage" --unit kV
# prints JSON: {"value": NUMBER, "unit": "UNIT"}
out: {"value": 12, "unit": "kV"}
